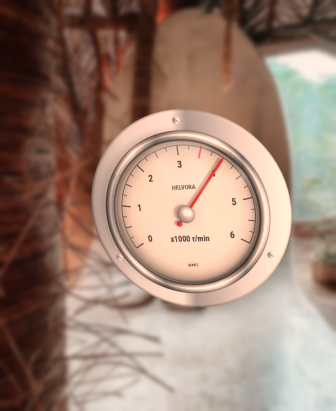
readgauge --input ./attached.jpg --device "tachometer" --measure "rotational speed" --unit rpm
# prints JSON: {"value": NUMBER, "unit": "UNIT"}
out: {"value": 4000, "unit": "rpm"}
